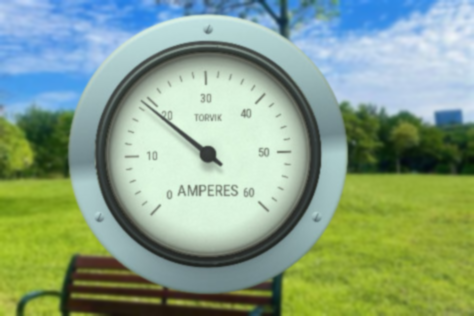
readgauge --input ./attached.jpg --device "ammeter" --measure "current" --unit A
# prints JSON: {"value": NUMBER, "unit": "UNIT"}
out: {"value": 19, "unit": "A"}
